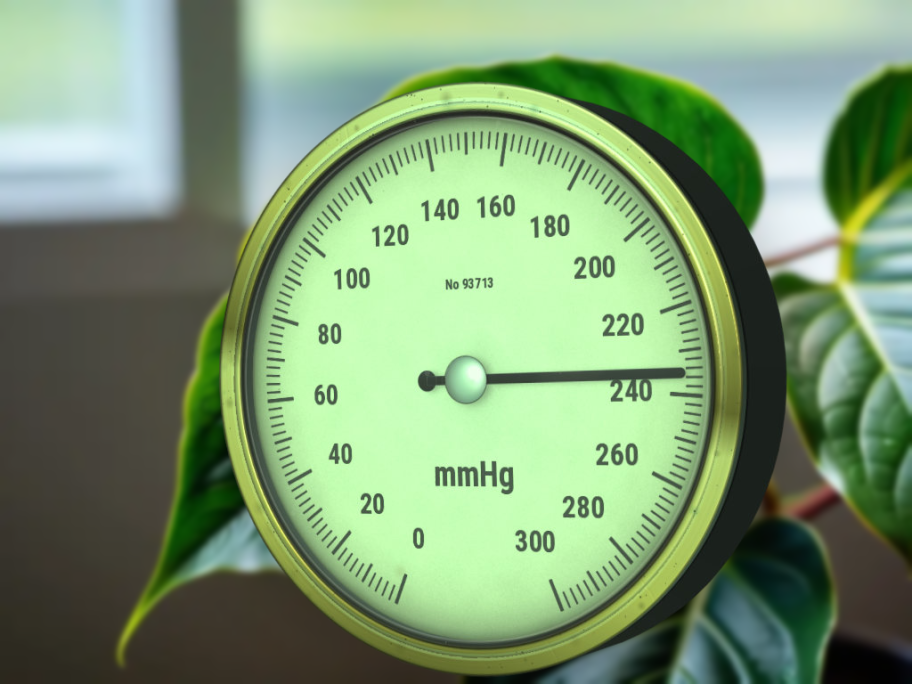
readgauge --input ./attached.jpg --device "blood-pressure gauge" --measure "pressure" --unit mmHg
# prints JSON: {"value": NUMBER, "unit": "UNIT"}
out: {"value": 235, "unit": "mmHg"}
